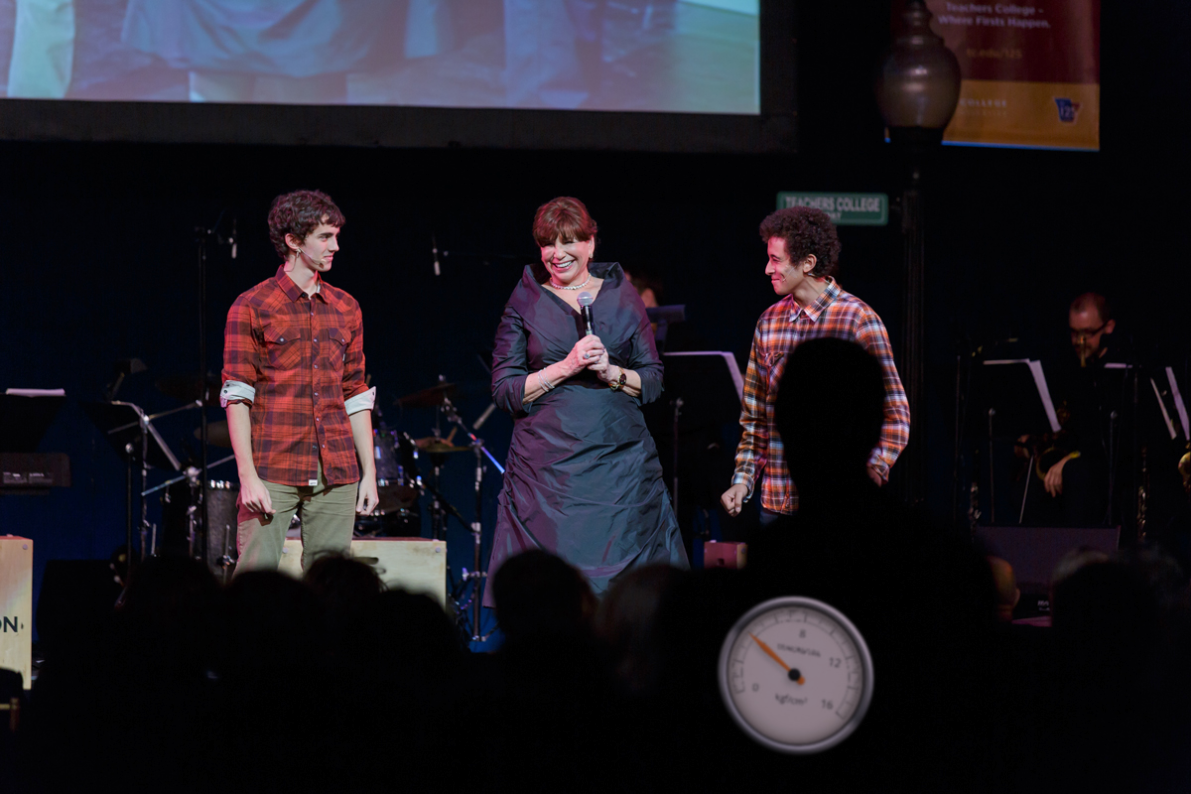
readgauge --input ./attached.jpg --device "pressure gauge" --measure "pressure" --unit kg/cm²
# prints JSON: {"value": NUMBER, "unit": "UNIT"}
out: {"value": 4, "unit": "kg/cm²"}
